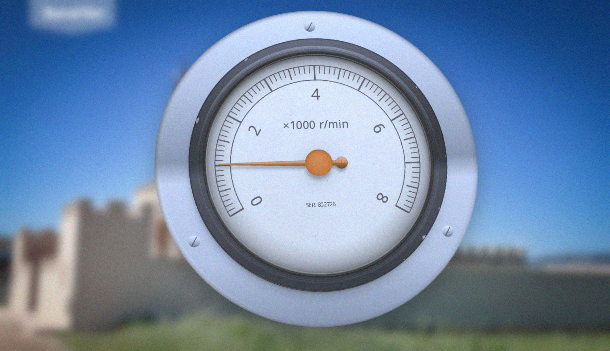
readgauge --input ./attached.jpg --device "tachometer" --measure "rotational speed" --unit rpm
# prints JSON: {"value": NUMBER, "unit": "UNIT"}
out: {"value": 1000, "unit": "rpm"}
